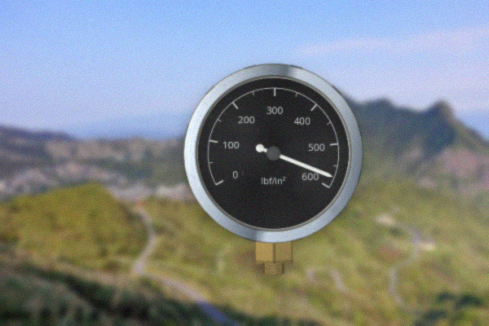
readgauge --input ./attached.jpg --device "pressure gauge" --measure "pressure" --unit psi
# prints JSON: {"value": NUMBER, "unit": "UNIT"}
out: {"value": 575, "unit": "psi"}
